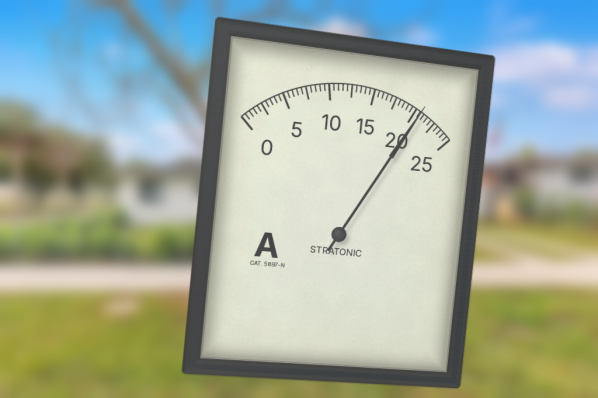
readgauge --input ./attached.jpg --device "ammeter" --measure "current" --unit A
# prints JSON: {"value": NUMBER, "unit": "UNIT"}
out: {"value": 20.5, "unit": "A"}
